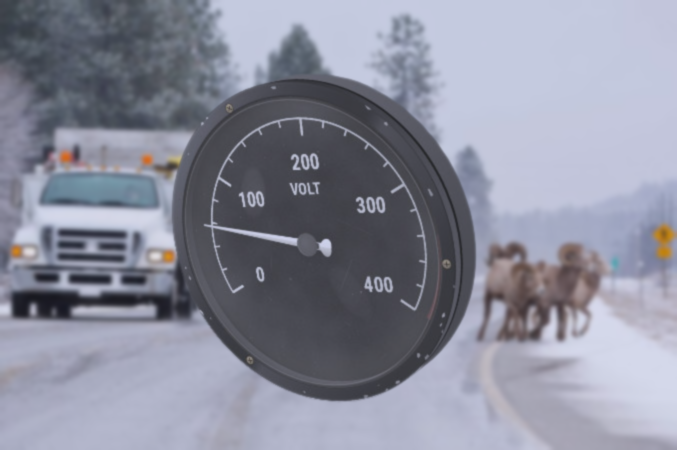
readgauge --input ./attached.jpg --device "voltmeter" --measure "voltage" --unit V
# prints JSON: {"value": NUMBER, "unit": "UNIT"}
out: {"value": 60, "unit": "V"}
